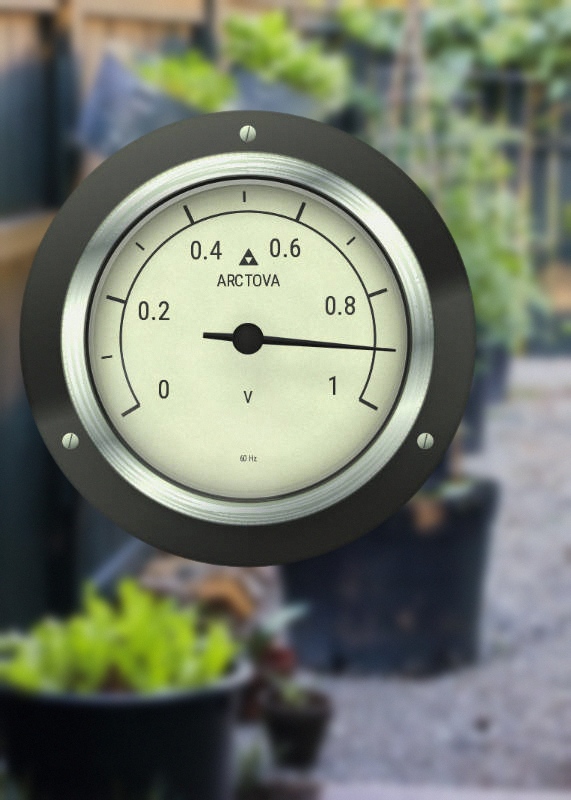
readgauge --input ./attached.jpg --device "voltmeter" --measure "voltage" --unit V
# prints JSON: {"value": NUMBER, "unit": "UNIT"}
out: {"value": 0.9, "unit": "V"}
